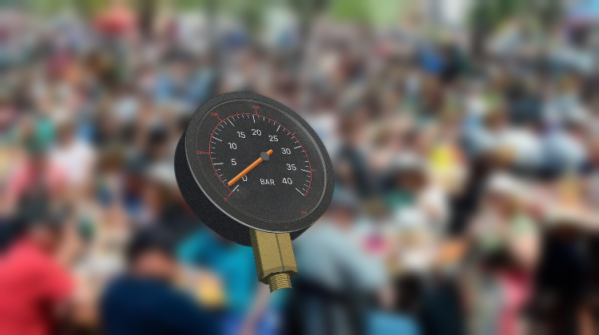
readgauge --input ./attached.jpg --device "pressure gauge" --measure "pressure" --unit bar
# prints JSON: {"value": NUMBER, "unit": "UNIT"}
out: {"value": 1, "unit": "bar"}
